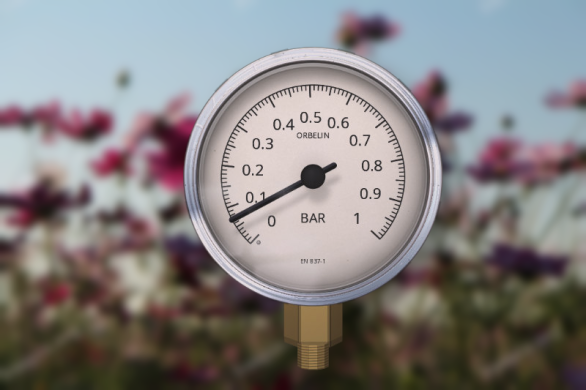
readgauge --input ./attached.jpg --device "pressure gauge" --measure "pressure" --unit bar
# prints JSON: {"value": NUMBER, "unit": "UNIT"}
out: {"value": 0.07, "unit": "bar"}
